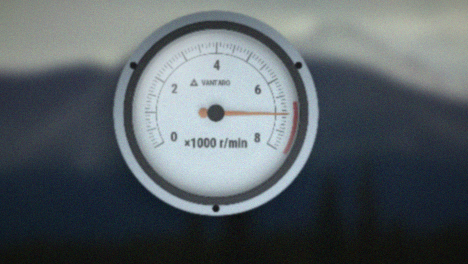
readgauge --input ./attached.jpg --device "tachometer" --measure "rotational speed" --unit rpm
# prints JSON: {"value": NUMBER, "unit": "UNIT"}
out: {"value": 7000, "unit": "rpm"}
